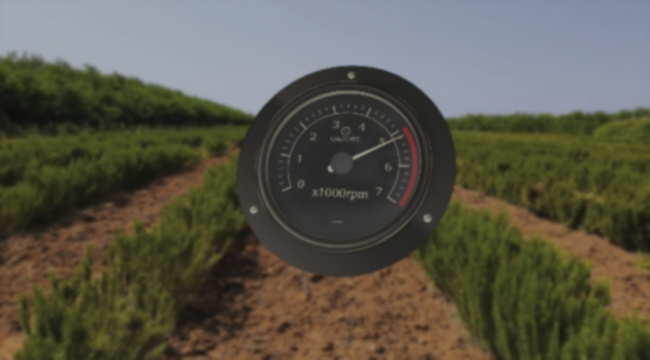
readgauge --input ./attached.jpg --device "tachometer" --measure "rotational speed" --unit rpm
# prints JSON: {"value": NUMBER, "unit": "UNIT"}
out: {"value": 5200, "unit": "rpm"}
